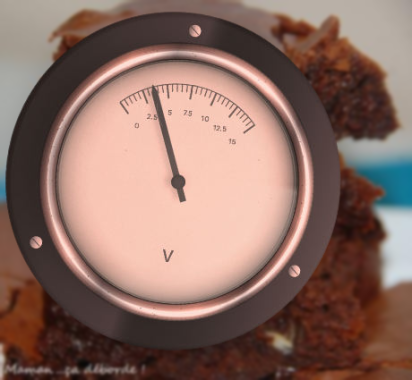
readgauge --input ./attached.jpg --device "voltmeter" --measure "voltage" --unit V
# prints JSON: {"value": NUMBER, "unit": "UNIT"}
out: {"value": 3.5, "unit": "V"}
